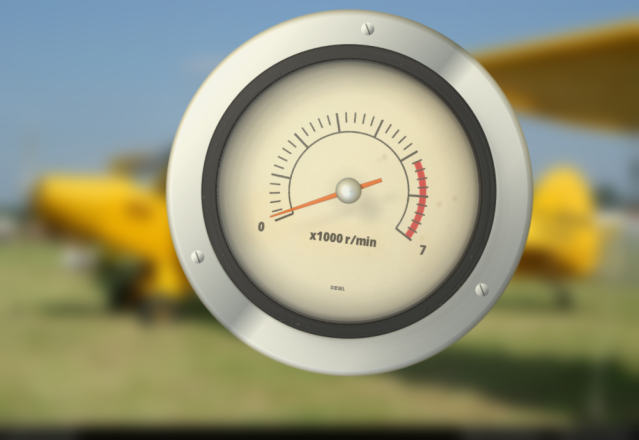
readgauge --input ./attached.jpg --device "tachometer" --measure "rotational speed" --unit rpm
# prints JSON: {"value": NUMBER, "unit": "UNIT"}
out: {"value": 100, "unit": "rpm"}
